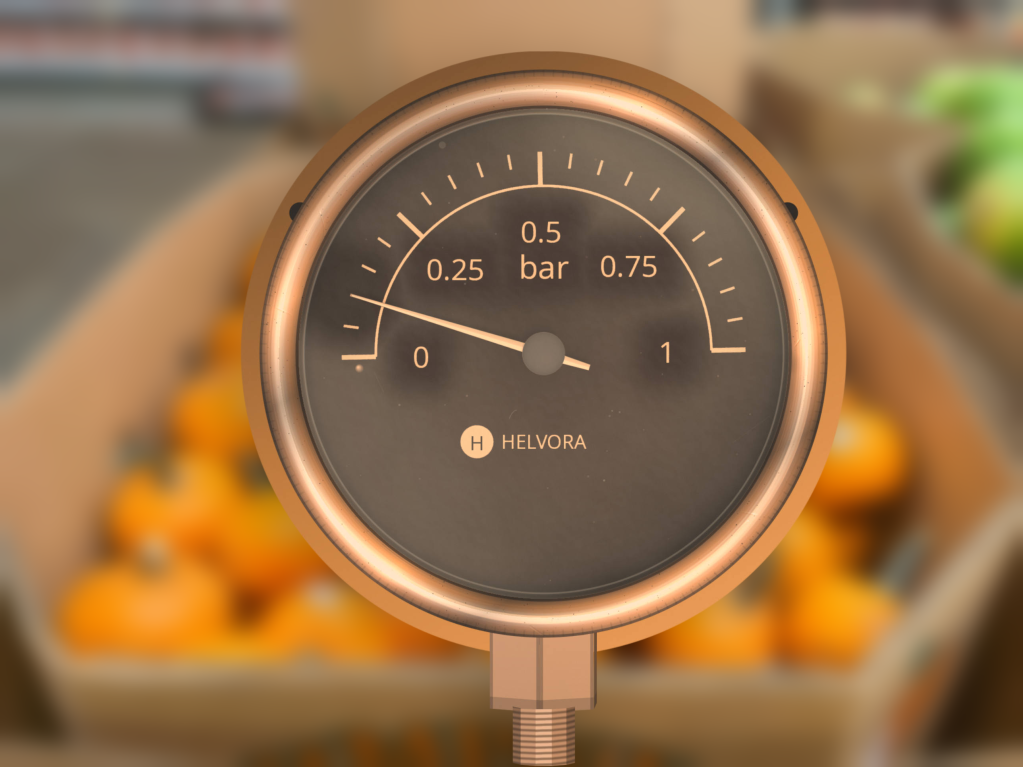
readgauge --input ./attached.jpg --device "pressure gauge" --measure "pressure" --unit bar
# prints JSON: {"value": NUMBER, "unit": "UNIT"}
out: {"value": 0.1, "unit": "bar"}
